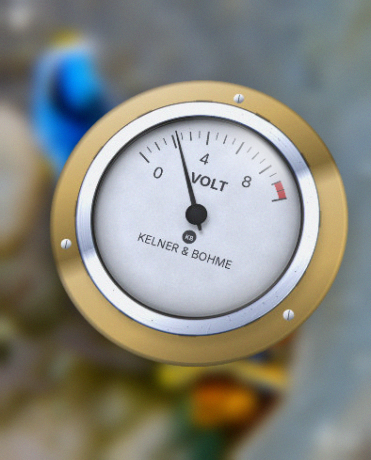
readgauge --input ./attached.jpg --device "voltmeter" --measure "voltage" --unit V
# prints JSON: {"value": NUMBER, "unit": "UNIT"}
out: {"value": 2.25, "unit": "V"}
